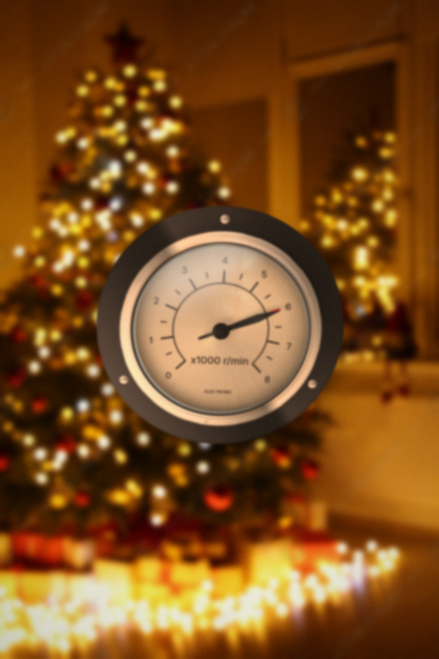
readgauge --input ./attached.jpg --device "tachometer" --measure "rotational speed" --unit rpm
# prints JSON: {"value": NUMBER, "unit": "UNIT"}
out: {"value": 6000, "unit": "rpm"}
